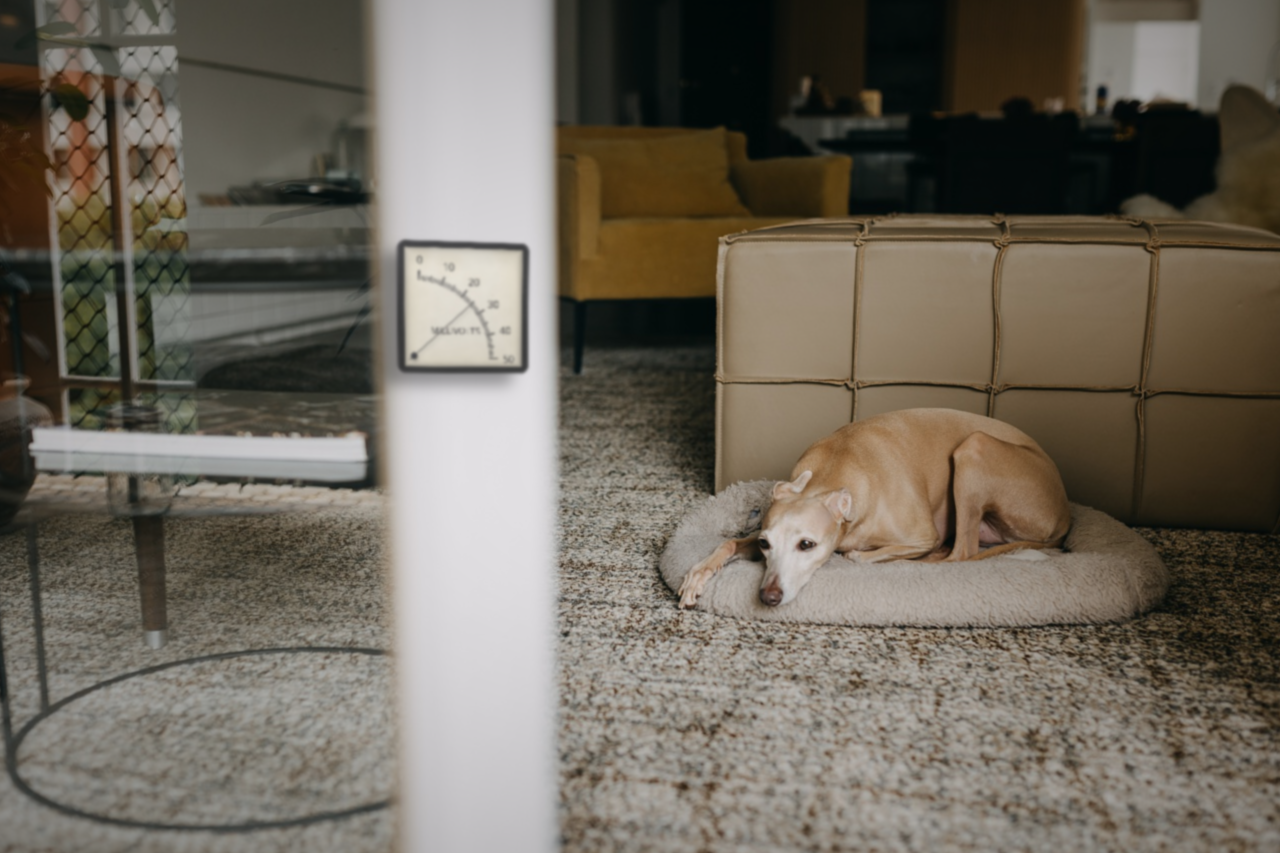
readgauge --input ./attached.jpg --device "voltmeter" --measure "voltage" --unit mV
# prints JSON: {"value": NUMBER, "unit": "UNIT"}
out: {"value": 25, "unit": "mV"}
